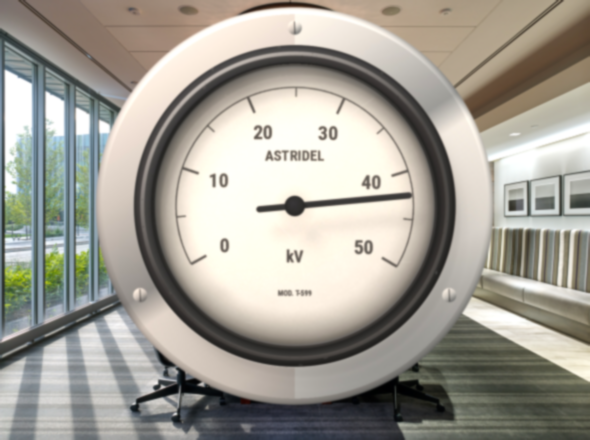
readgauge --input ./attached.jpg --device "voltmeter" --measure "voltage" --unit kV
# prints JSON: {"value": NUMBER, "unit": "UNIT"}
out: {"value": 42.5, "unit": "kV"}
